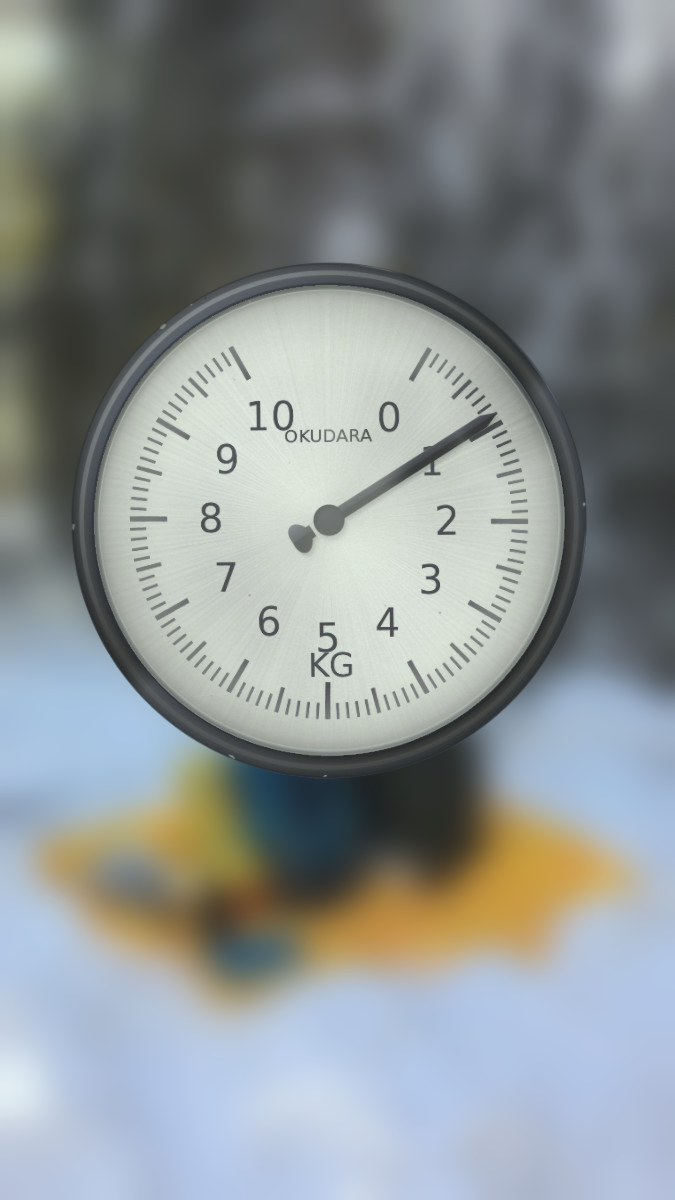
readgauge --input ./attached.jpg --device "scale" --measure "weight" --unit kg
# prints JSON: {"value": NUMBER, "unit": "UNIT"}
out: {"value": 0.9, "unit": "kg"}
